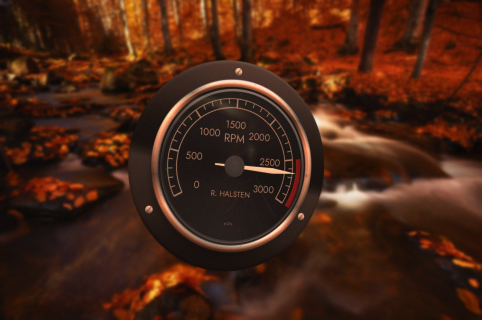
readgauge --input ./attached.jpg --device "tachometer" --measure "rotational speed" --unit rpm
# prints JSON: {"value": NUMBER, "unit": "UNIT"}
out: {"value": 2650, "unit": "rpm"}
